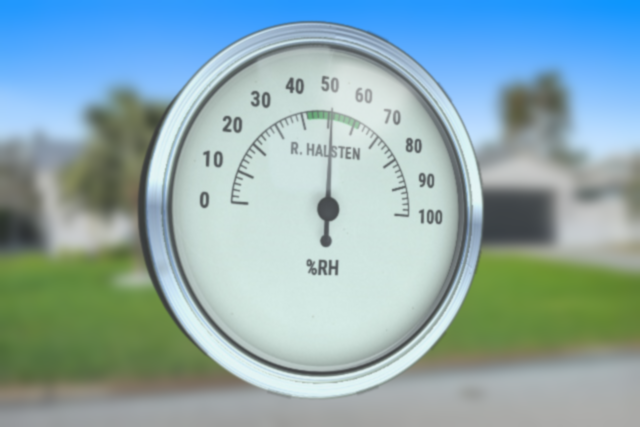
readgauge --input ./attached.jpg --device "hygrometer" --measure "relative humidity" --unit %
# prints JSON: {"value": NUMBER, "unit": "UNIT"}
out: {"value": 50, "unit": "%"}
